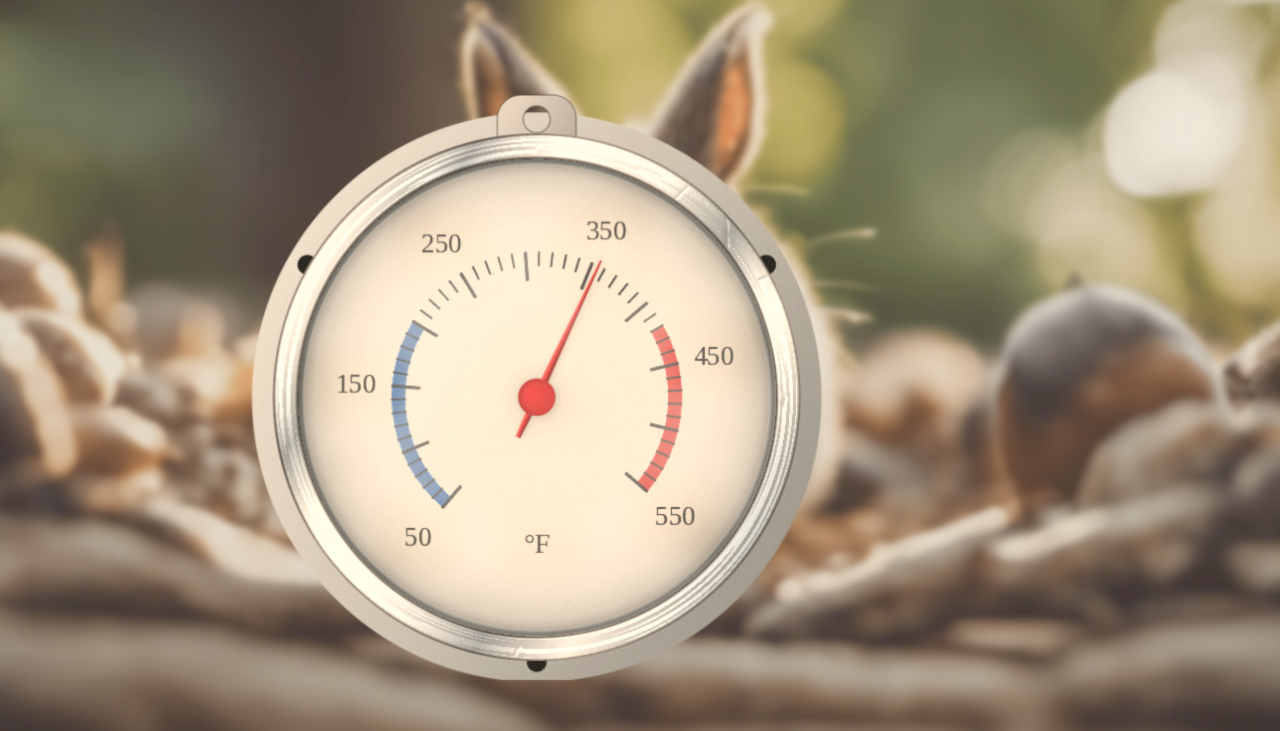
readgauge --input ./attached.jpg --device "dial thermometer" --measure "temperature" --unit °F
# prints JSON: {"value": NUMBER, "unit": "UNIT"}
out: {"value": 355, "unit": "°F"}
